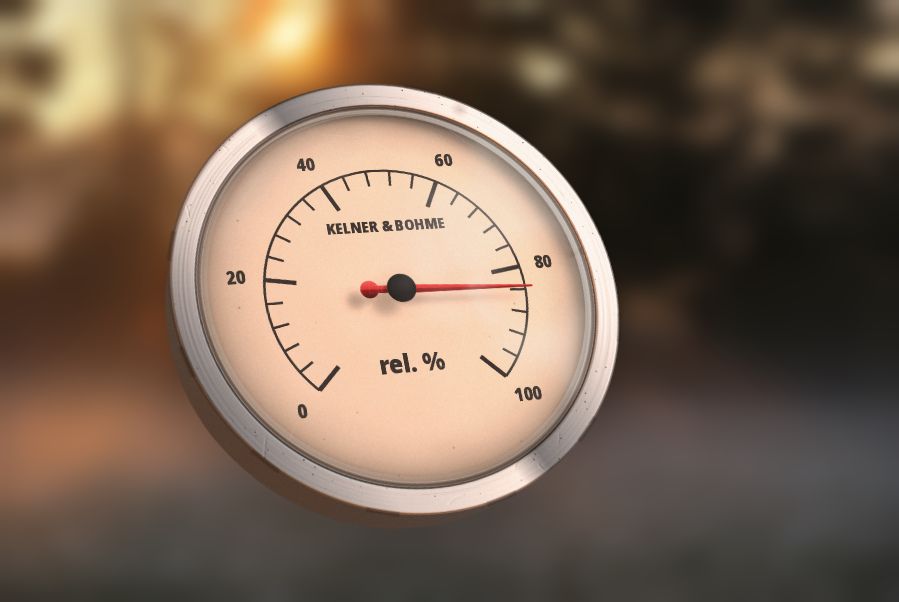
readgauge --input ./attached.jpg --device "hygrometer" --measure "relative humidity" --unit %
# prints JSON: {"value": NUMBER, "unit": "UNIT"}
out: {"value": 84, "unit": "%"}
